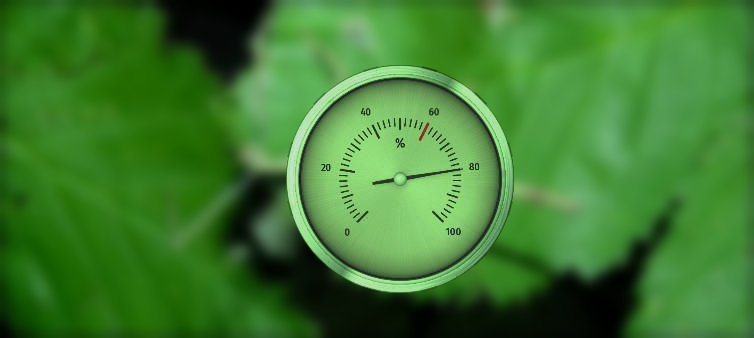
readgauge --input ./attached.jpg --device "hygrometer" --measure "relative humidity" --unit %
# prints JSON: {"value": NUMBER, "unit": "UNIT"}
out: {"value": 80, "unit": "%"}
